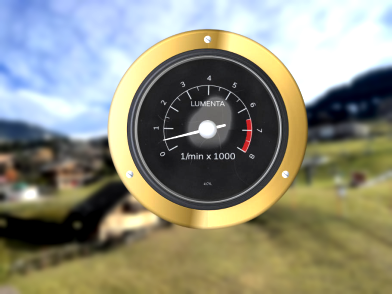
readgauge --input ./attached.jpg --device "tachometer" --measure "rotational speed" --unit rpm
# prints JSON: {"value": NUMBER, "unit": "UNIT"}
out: {"value": 500, "unit": "rpm"}
